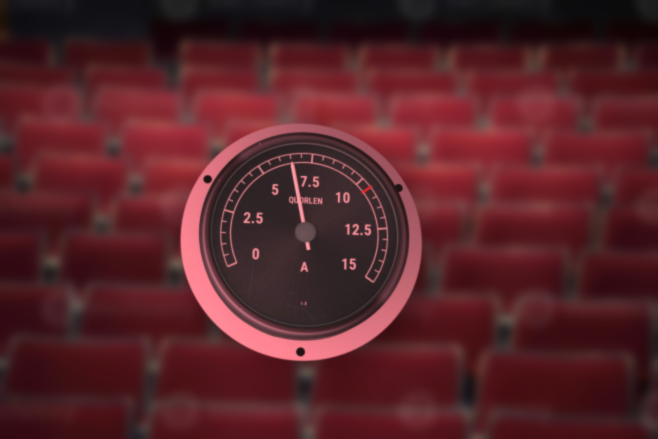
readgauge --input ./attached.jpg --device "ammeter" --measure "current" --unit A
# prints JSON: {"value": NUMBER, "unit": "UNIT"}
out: {"value": 6.5, "unit": "A"}
